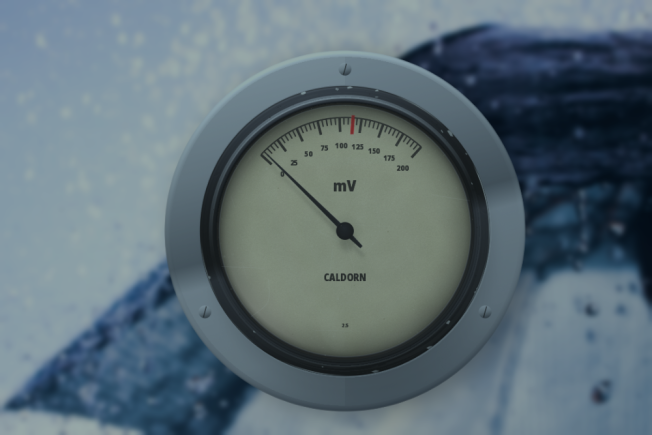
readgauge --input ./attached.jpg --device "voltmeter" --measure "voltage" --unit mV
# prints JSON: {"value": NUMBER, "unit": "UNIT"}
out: {"value": 5, "unit": "mV"}
